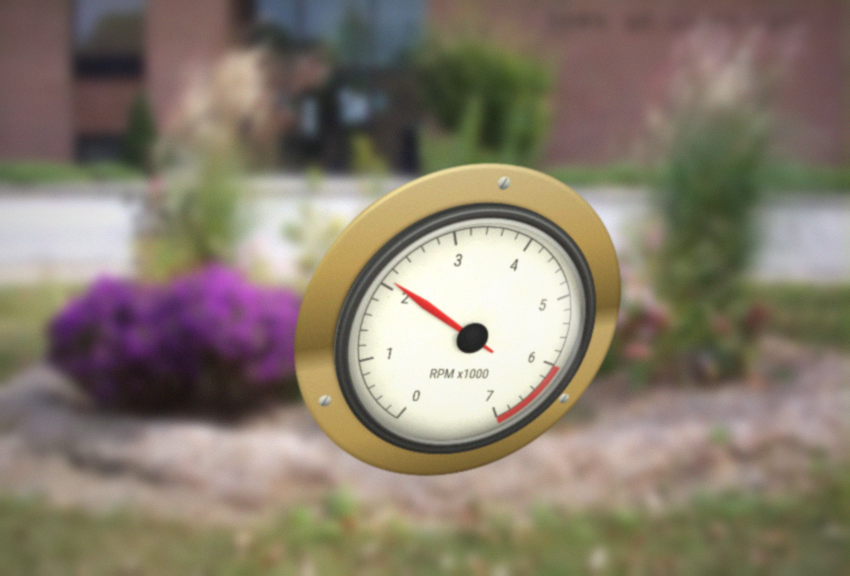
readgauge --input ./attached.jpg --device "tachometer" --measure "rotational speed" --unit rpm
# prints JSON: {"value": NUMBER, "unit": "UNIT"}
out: {"value": 2100, "unit": "rpm"}
